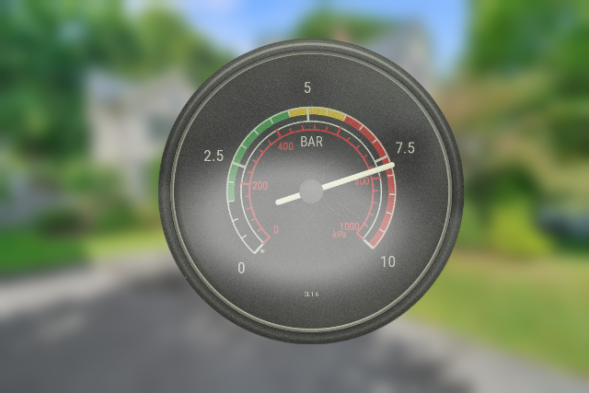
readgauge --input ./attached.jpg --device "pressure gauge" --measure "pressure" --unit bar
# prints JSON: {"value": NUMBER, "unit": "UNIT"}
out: {"value": 7.75, "unit": "bar"}
